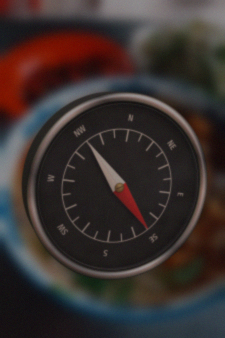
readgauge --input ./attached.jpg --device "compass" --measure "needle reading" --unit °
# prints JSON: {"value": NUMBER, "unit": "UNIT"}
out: {"value": 135, "unit": "°"}
